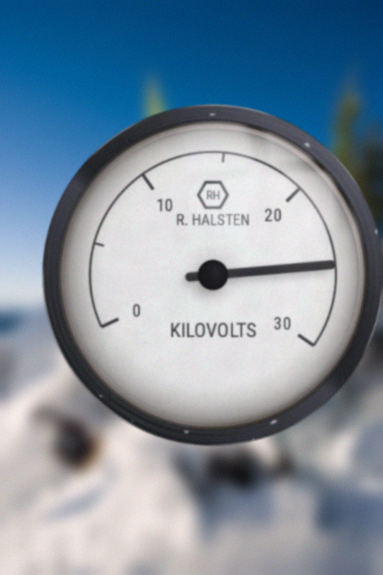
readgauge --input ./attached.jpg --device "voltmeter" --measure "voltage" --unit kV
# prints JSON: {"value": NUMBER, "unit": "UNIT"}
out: {"value": 25, "unit": "kV"}
